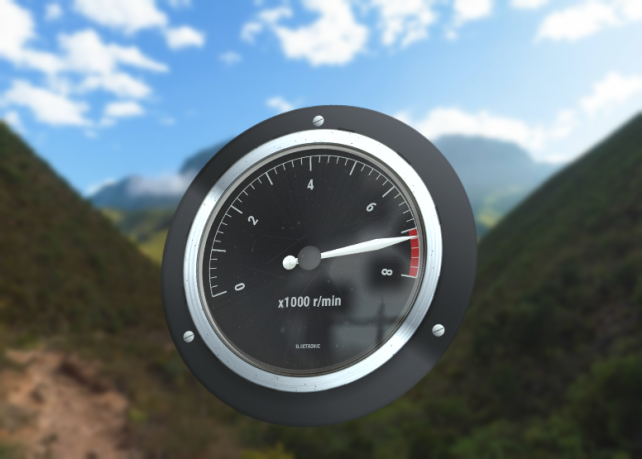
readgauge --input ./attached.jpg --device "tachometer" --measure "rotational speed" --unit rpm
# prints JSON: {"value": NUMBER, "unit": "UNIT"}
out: {"value": 7200, "unit": "rpm"}
